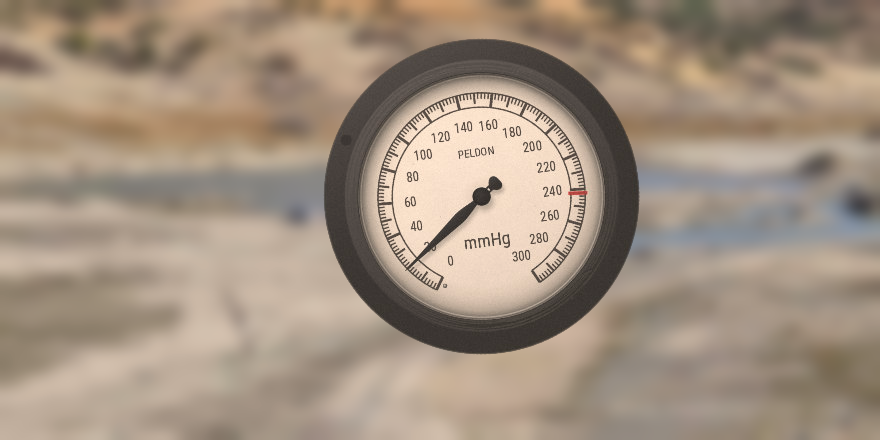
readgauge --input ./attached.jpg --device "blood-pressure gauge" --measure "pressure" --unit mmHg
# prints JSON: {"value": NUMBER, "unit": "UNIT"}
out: {"value": 20, "unit": "mmHg"}
